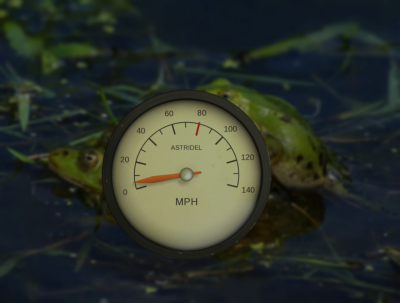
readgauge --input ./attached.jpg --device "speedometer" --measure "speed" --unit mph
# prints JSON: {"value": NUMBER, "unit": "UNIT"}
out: {"value": 5, "unit": "mph"}
